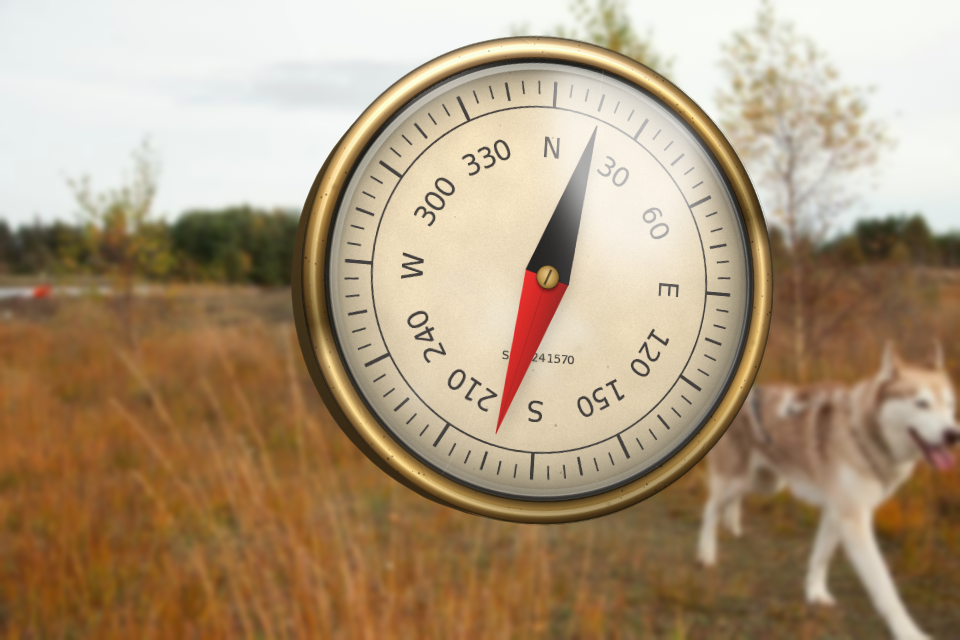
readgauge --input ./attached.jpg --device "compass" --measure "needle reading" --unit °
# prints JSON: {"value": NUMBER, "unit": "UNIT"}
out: {"value": 195, "unit": "°"}
